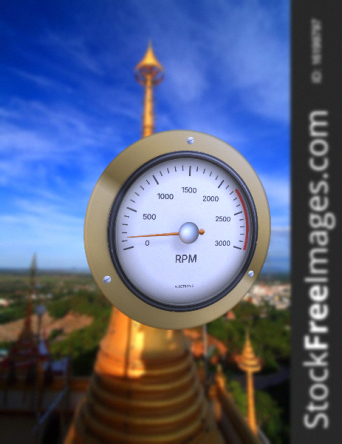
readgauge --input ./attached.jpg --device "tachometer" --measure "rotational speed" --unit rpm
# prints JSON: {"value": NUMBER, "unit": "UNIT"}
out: {"value": 150, "unit": "rpm"}
